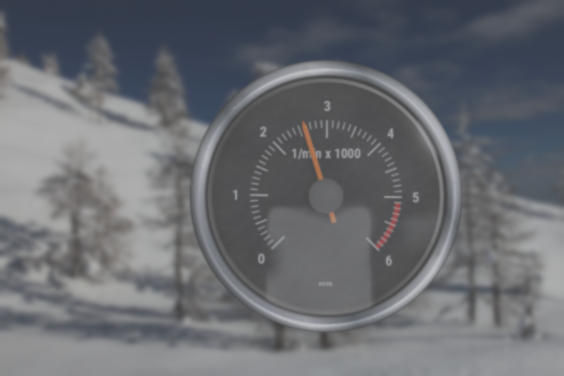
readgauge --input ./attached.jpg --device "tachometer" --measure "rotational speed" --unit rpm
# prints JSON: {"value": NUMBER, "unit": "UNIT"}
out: {"value": 2600, "unit": "rpm"}
